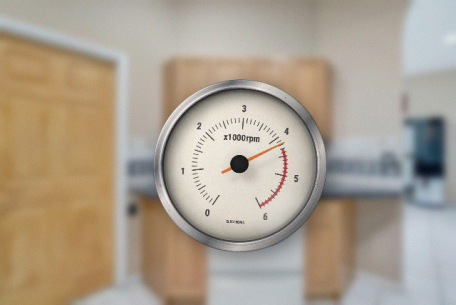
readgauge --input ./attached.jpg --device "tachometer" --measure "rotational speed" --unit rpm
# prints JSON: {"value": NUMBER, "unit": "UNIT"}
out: {"value": 4200, "unit": "rpm"}
